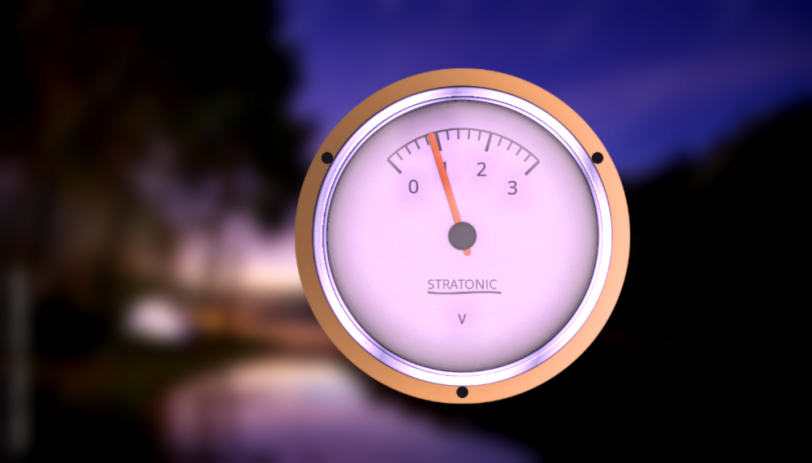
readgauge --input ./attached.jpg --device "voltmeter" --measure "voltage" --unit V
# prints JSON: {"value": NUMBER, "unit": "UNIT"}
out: {"value": 0.9, "unit": "V"}
